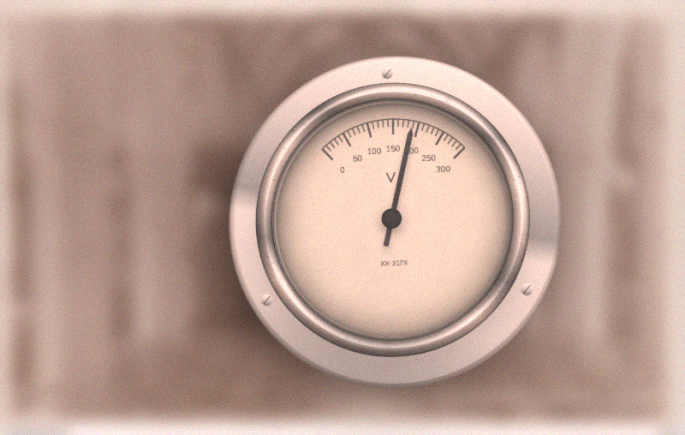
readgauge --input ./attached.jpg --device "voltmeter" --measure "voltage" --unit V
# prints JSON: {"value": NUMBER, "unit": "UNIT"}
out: {"value": 190, "unit": "V"}
